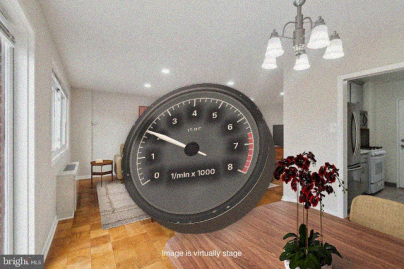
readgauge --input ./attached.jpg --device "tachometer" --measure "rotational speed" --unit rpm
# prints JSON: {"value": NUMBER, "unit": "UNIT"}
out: {"value": 2000, "unit": "rpm"}
